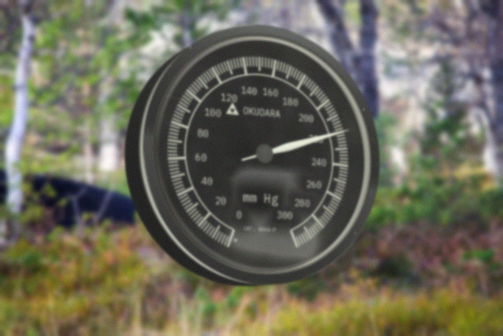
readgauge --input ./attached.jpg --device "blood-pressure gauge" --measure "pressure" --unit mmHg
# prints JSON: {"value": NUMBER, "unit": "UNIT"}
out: {"value": 220, "unit": "mmHg"}
